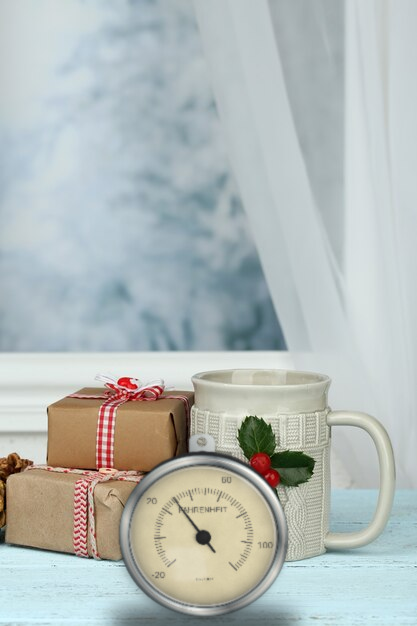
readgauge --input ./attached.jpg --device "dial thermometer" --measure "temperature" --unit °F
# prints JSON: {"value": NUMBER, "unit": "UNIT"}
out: {"value": 30, "unit": "°F"}
